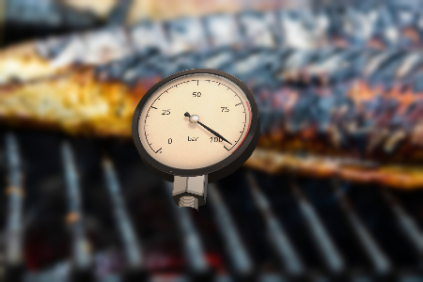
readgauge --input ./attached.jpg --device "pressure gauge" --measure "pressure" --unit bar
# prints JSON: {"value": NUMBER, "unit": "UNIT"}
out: {"value": 97.5, "unit": "bar"}
